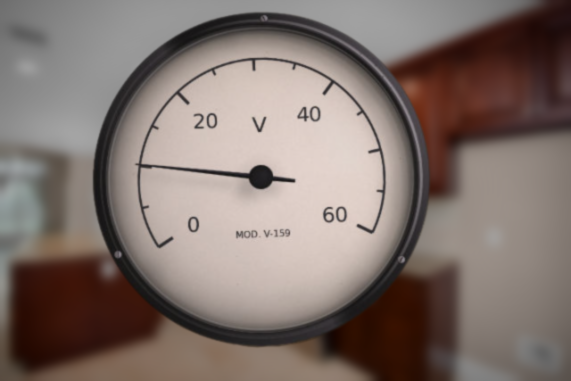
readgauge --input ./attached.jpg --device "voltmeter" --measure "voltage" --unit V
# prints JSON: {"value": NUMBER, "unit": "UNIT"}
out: {"value": 10, "unit": "V"}
